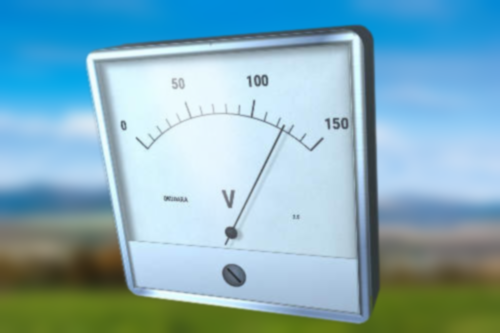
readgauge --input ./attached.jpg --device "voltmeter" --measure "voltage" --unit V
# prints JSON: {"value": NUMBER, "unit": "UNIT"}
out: {"value": 125, "unit": "V"}
